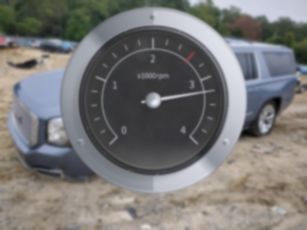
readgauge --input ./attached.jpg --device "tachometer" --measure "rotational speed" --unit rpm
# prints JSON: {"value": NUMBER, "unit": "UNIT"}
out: {"value": 3200, "unit": "rpm"}
